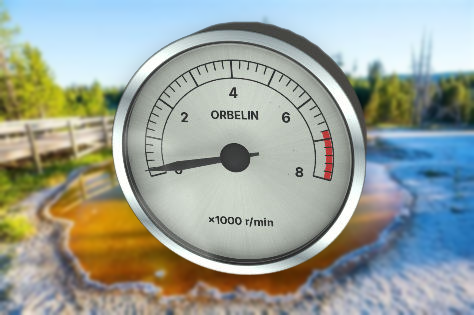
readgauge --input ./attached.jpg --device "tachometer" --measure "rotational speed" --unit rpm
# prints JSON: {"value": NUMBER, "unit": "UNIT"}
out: {"value": 200, "unit": "rpm"}
